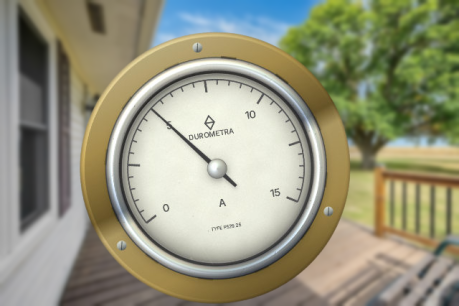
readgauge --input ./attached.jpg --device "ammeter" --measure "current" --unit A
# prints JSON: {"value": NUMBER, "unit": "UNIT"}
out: {"value": 5, "unit": "A"}
